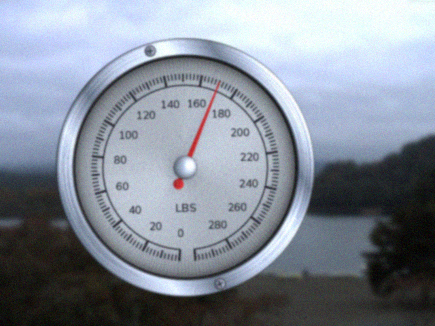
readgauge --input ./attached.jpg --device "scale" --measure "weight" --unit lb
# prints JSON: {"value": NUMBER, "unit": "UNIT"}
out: {"value": 170, "unit": "lb"}
